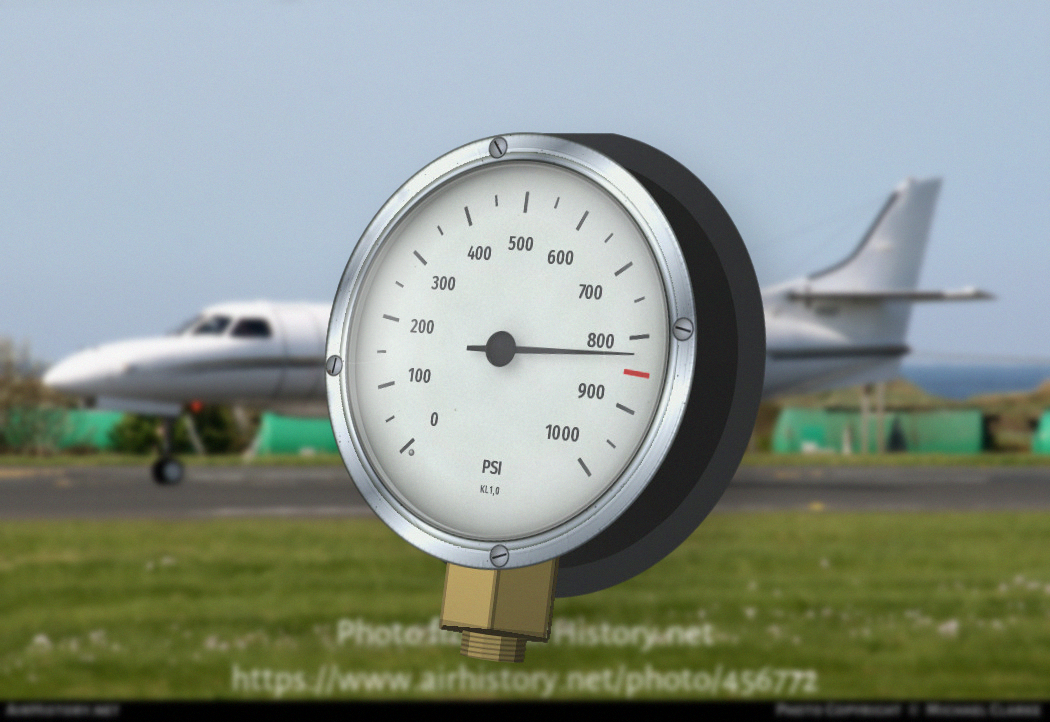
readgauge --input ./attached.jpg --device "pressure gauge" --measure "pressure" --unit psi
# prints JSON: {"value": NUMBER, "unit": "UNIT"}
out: {"value": 825, "unit": "psi"}
